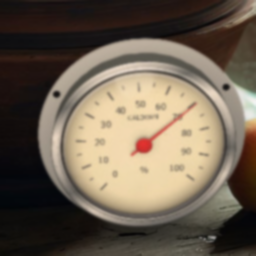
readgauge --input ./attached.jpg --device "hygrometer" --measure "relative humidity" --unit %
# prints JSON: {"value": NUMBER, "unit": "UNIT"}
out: {"value": 70, "unit": "%"}
